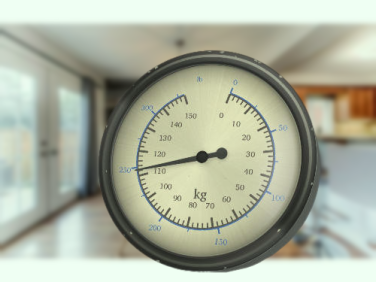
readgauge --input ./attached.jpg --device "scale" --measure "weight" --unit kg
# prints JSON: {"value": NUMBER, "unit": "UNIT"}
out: {"value": 112, "unit": "kg"}
